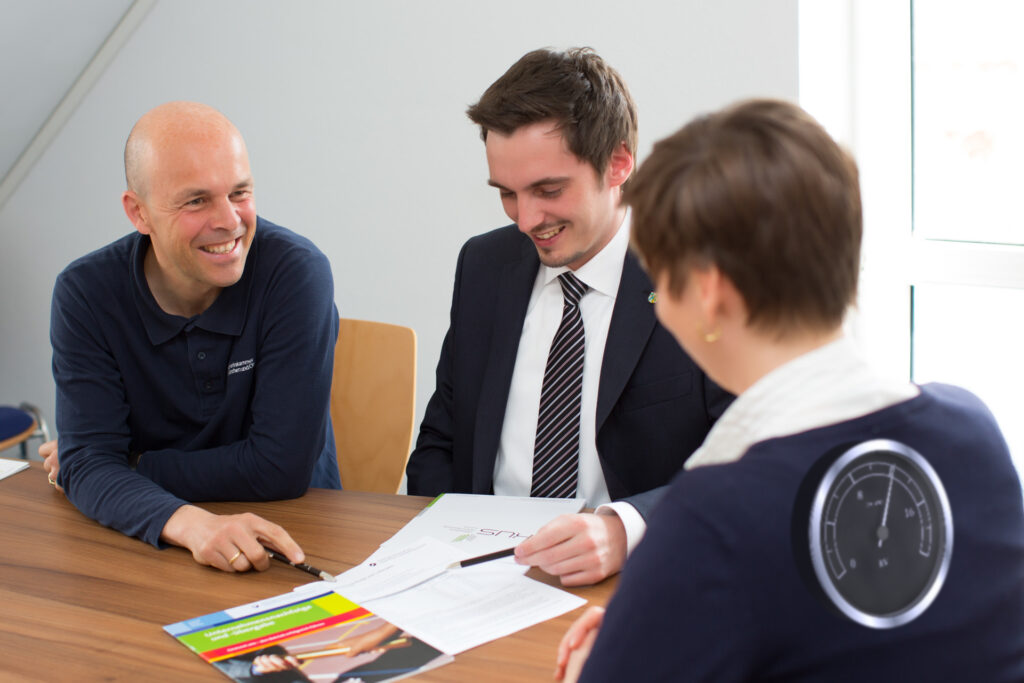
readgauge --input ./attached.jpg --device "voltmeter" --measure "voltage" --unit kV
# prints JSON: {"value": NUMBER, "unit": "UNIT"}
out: {"value": 12, "unit": "kV"}
